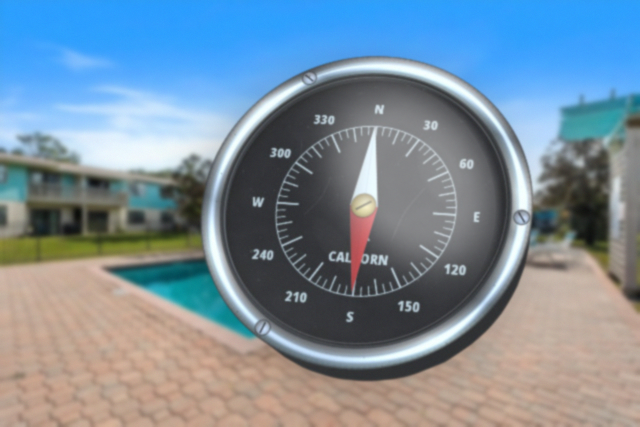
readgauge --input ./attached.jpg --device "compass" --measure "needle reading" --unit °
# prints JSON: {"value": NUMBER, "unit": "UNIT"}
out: {"value": 180, "unit": "°"}
